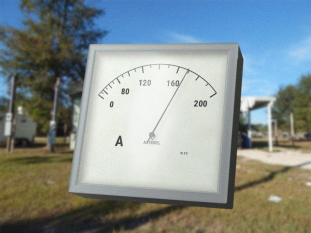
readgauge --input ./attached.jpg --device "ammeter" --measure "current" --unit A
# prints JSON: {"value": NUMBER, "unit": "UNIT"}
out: {"value": 170, "unit": "A"}
